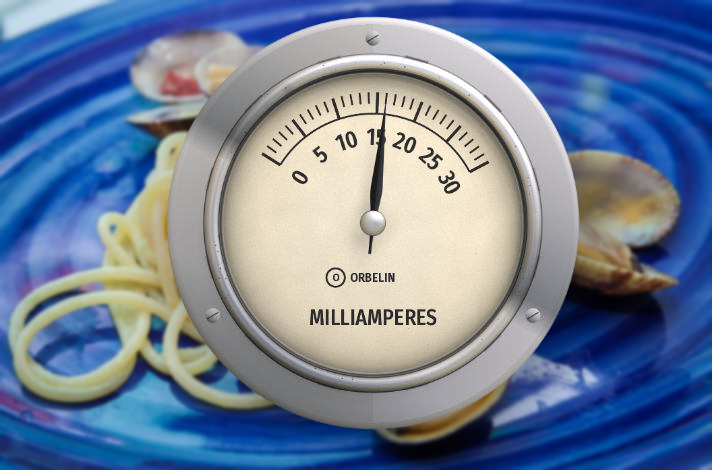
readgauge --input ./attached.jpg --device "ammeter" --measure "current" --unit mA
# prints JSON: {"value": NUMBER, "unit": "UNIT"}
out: {"value": 16, "unit": "mA"}
